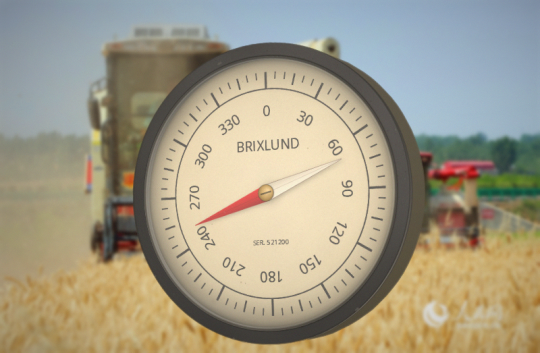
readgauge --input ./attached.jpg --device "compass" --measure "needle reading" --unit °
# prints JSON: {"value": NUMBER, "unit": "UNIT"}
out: {"value": 250, "unit": "°"}
